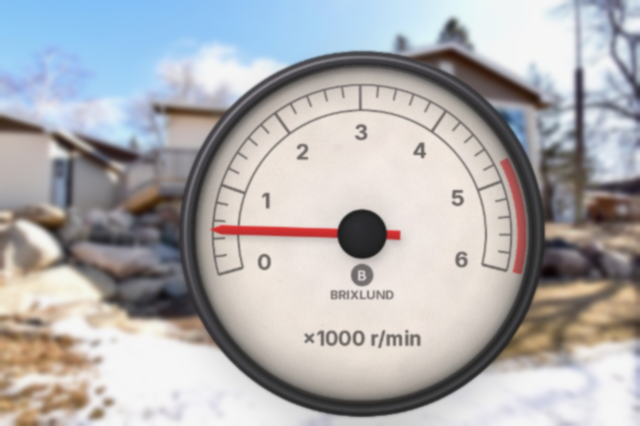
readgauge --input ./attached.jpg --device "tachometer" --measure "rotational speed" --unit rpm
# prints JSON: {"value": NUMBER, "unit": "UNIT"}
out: {"value": 500, "unit": "rpm"}
